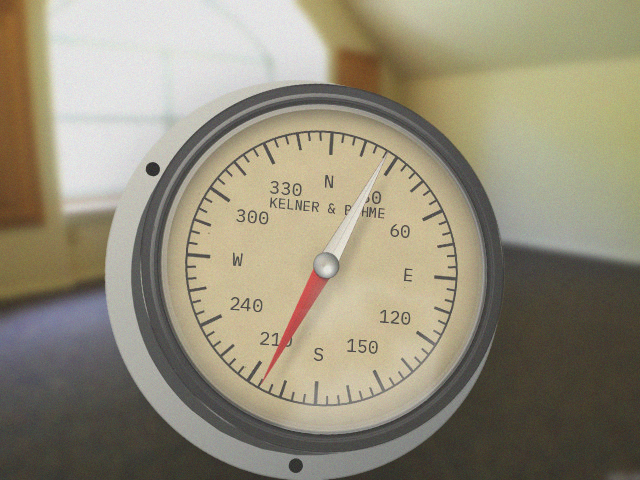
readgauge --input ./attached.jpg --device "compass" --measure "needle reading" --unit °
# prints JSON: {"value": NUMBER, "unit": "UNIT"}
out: {"value": 205, "unit": "°"}
